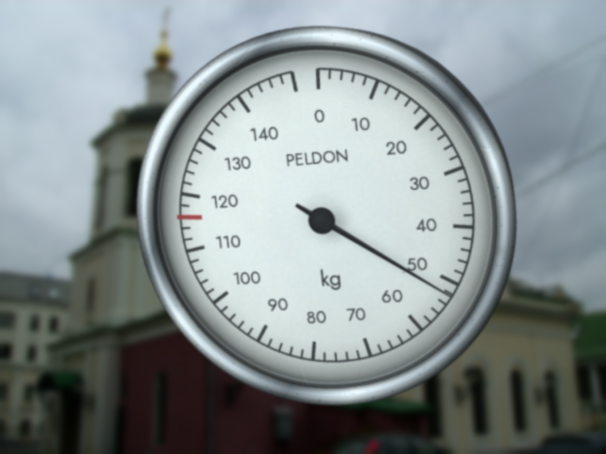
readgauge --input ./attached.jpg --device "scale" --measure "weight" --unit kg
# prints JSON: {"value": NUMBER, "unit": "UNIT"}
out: {"value": 52, "unit": "kg"}
